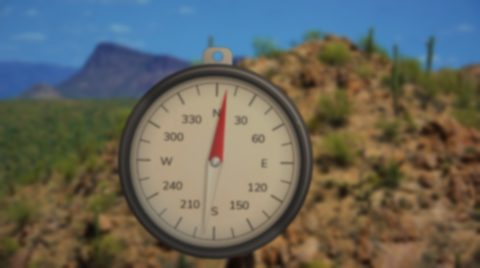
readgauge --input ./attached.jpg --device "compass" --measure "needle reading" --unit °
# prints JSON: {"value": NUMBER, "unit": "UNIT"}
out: {"value": 7.5, "unit": "°"}
